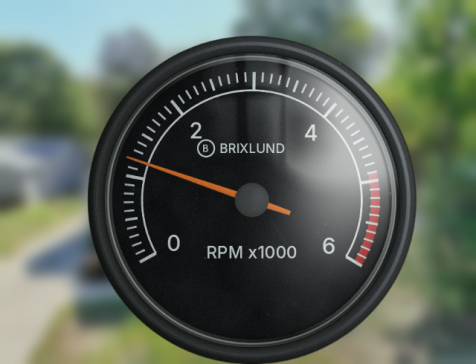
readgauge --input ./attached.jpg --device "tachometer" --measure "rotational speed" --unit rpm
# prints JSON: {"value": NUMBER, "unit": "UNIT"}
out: {"value": 1200, "unit": "rpm"}
